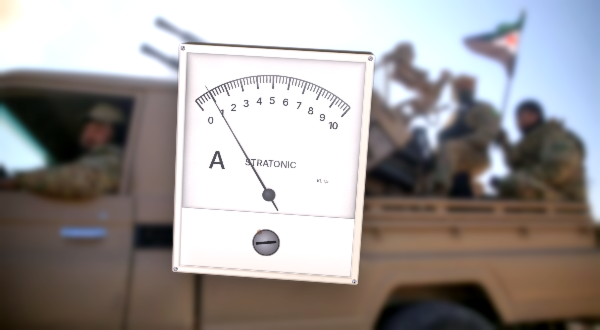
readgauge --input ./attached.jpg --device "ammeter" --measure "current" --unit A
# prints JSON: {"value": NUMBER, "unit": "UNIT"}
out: {"value": 1, "unit": "A"}
